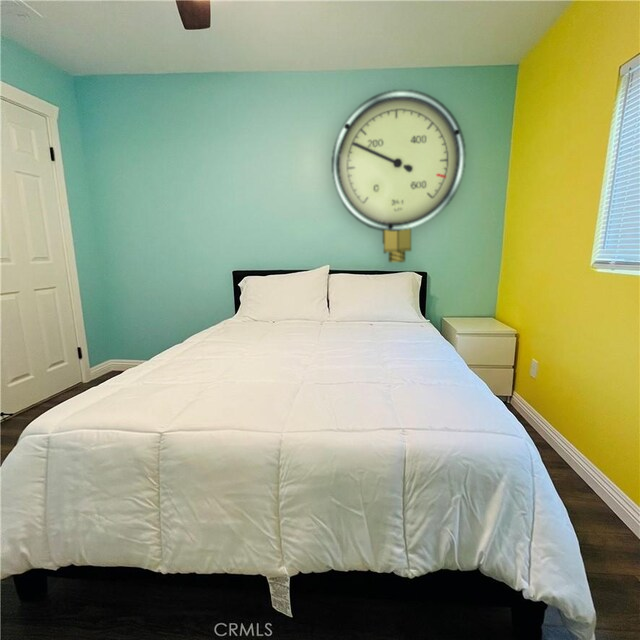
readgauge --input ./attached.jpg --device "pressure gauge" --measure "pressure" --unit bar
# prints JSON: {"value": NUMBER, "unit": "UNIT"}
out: {"value": 160, "unit": "bar"}
